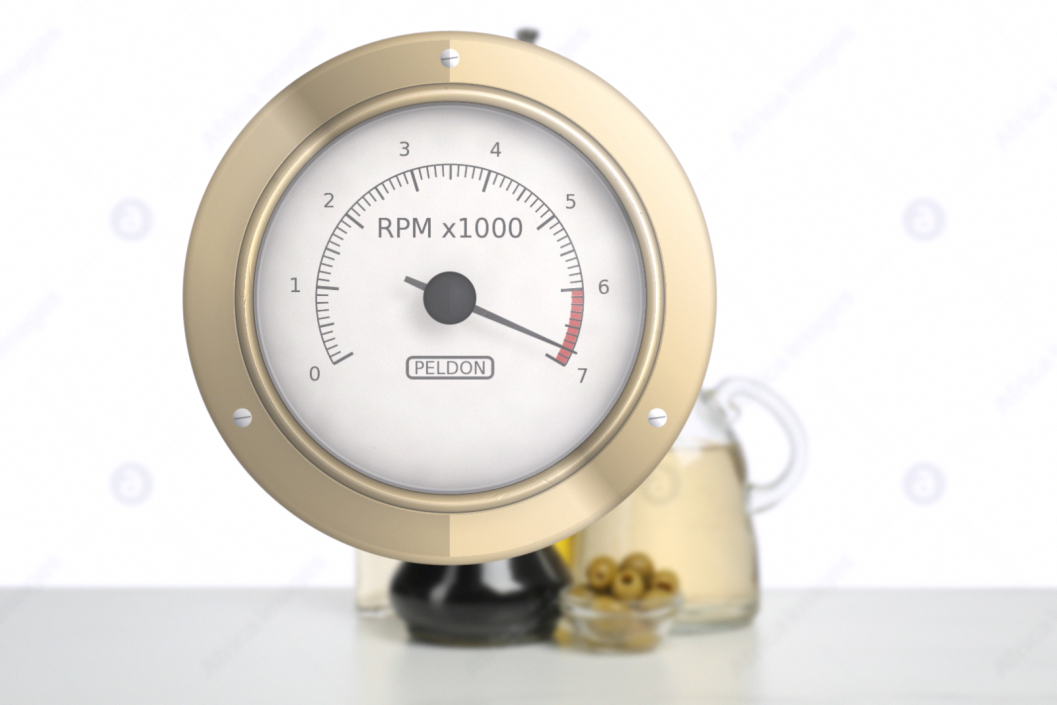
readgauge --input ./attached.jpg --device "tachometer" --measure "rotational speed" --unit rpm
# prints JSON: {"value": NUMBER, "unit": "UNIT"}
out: {"value": 6800, "unit": "rpm"}
